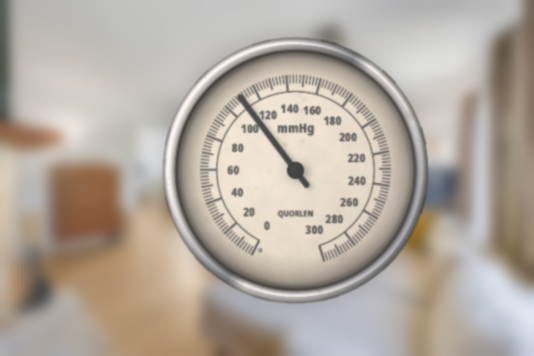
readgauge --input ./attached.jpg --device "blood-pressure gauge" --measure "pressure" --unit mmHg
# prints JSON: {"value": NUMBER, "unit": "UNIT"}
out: {"value": 110, "unit": "mmHg"}
